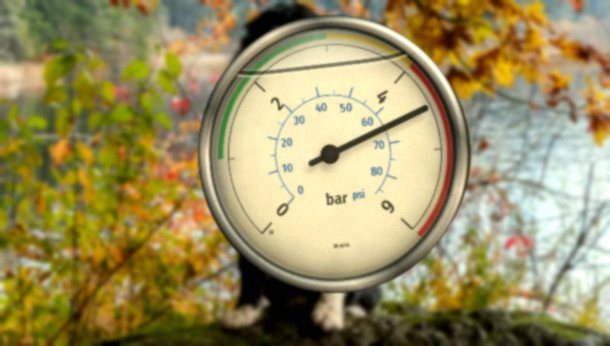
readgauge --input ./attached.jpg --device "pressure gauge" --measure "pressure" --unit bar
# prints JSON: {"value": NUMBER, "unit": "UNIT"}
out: {"value": 4.5, "unit": "bar"}
